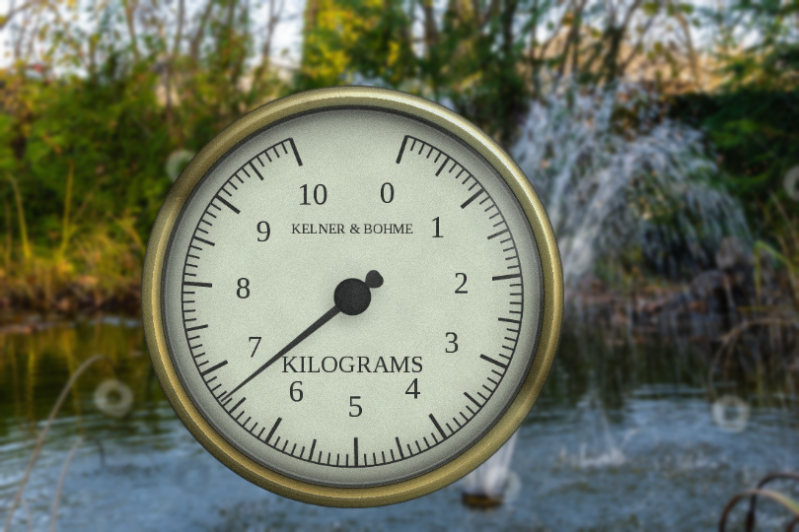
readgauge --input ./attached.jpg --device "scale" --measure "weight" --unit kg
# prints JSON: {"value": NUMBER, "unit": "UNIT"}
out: {"value": 6.65, "unit": "kg"}
